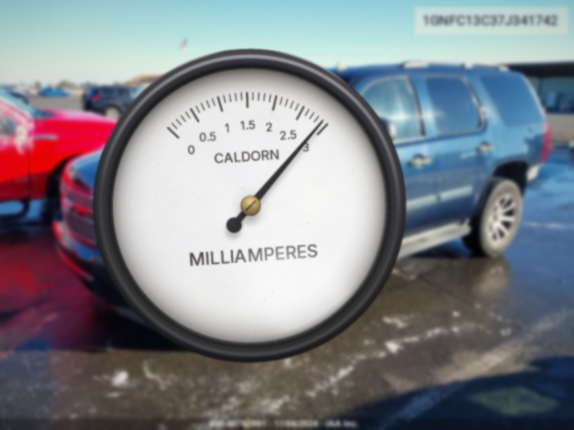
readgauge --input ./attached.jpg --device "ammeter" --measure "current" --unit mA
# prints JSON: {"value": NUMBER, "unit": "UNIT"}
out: {"value": 2.9, "unit": "mA"}
